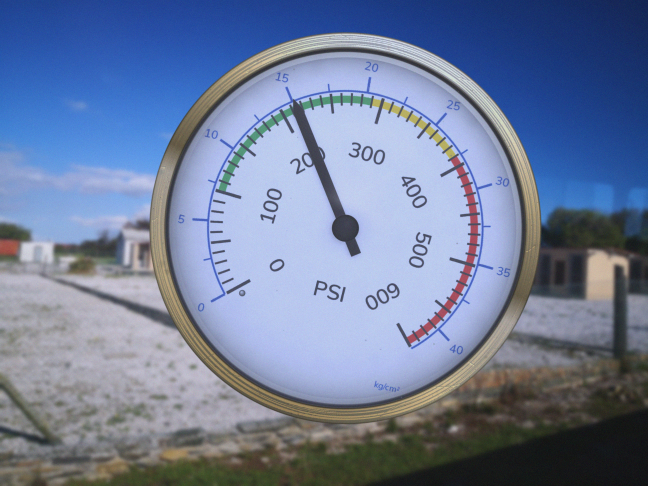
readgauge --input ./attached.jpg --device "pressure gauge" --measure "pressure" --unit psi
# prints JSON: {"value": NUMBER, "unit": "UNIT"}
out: {"value": 215, "unit": "psi"}
